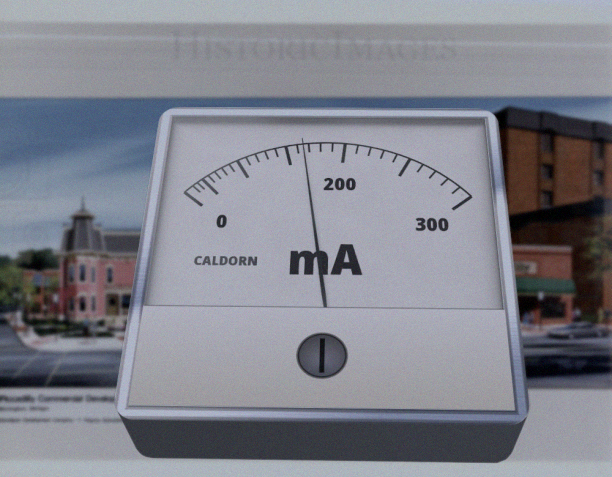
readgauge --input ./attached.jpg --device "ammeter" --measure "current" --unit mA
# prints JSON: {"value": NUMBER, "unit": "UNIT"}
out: {"value": 165, "unit": "mA"}
